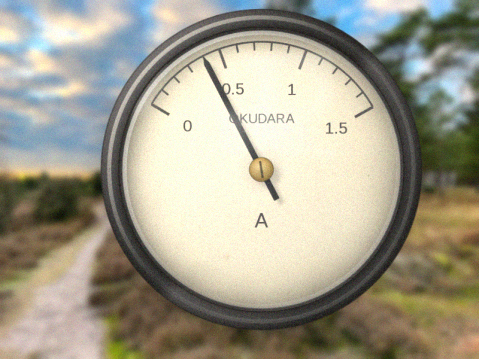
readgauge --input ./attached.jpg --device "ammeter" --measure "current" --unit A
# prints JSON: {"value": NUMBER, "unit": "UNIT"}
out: {"value": 0.4, "unit": "A"}
